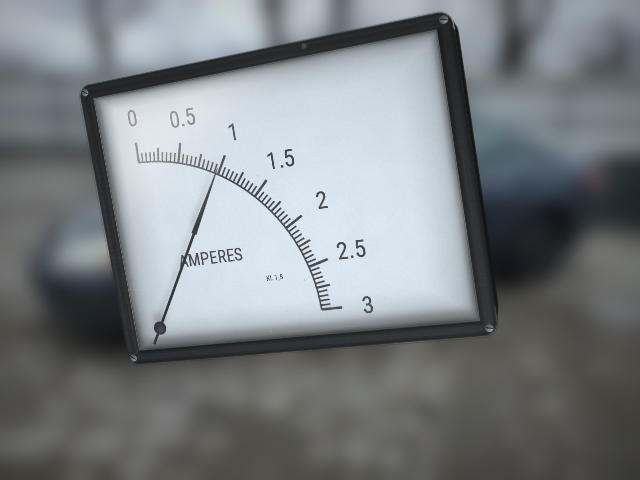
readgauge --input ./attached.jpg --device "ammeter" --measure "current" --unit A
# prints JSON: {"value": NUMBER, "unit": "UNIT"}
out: {"value": 1, "unit": "A"}
